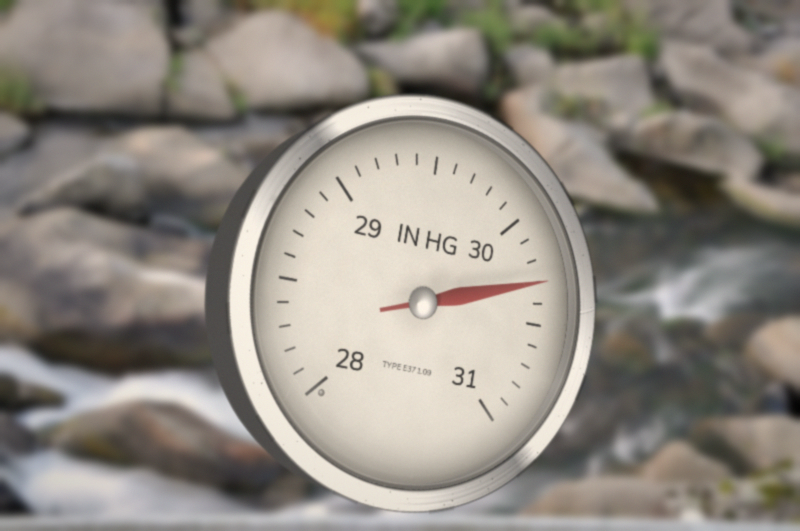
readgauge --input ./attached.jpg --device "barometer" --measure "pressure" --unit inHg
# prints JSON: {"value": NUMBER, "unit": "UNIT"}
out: {"value": 30.3, "unit": "inHg"}
